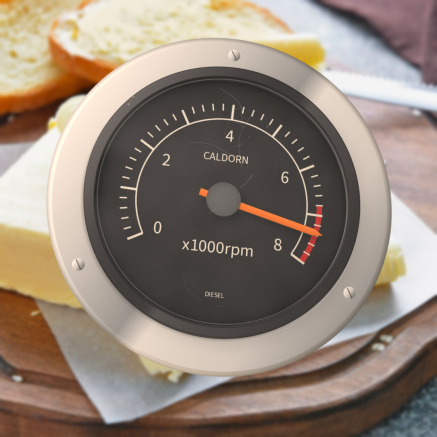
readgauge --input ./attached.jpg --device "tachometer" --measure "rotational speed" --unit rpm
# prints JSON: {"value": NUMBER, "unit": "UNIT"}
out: {"value": 7400, "unit": "rpm"}
